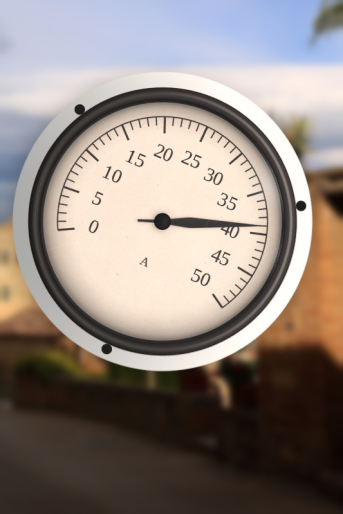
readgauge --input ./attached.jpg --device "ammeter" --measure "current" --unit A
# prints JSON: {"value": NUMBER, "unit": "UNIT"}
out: {"value": 39, "unit": "A"}
